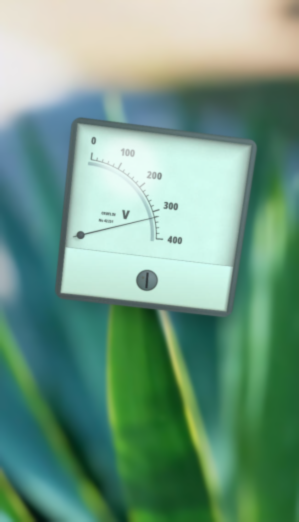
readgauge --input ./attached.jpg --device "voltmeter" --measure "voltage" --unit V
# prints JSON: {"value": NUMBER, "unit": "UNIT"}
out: {"value": 320, "unit": "V"}
